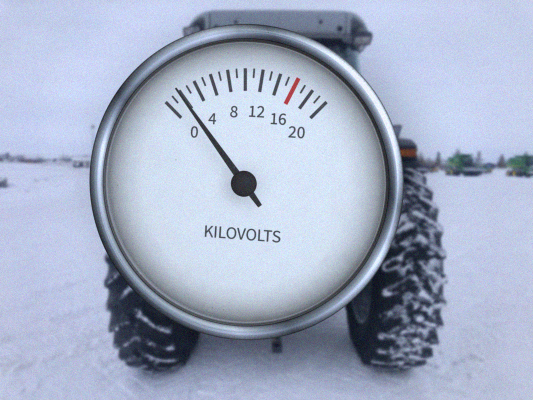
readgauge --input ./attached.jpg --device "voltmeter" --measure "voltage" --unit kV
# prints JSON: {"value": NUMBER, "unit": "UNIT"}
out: {"value": 2, "unit": "kV"}
